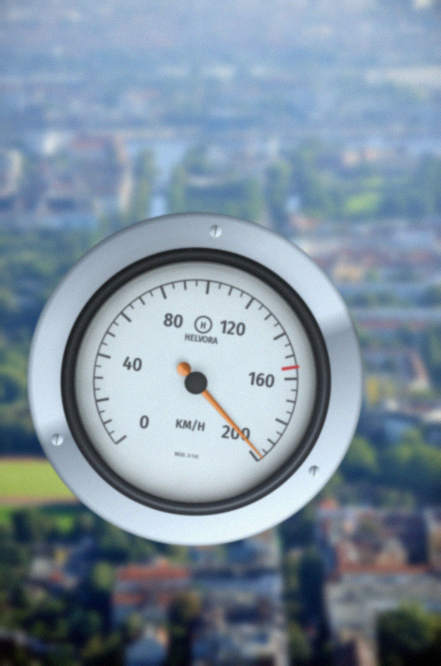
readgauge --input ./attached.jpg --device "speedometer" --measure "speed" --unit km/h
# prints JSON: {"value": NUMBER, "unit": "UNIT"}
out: {"value": 197.5, "unit": "km/h"}
